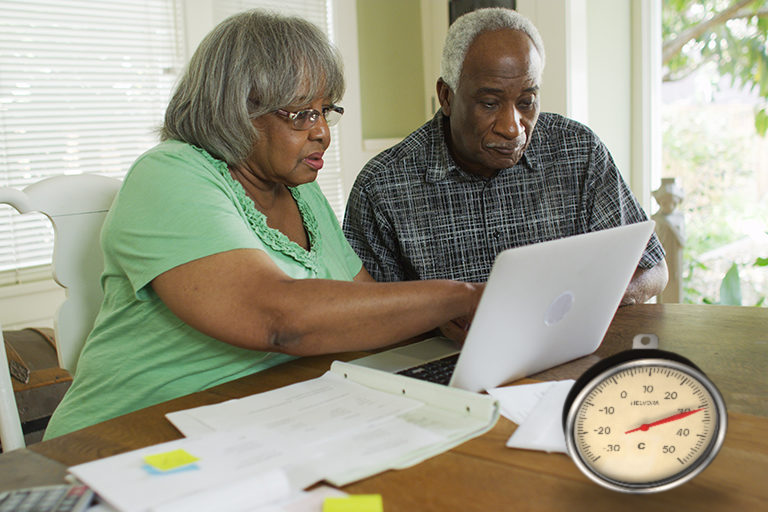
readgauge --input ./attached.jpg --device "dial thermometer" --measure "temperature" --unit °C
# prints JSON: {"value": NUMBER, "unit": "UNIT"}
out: {"value": 30, "unit": "°C"}
